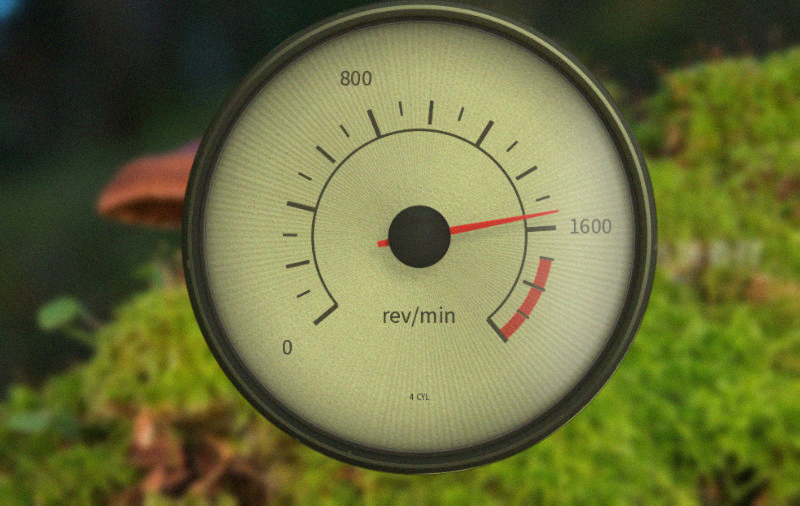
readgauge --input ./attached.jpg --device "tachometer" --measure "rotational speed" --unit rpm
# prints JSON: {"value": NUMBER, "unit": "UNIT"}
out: {"value": 1550, "unit": "rpm"}
